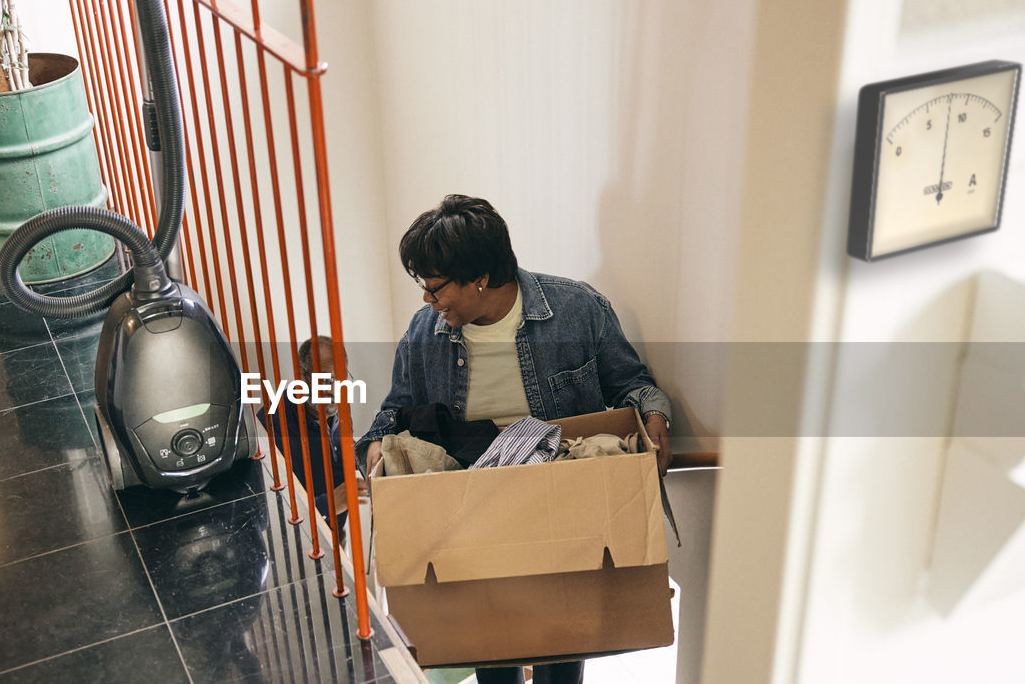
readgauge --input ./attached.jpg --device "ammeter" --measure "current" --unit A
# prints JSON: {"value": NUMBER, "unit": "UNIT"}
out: {"value": 7.5, "unit": "A"}
